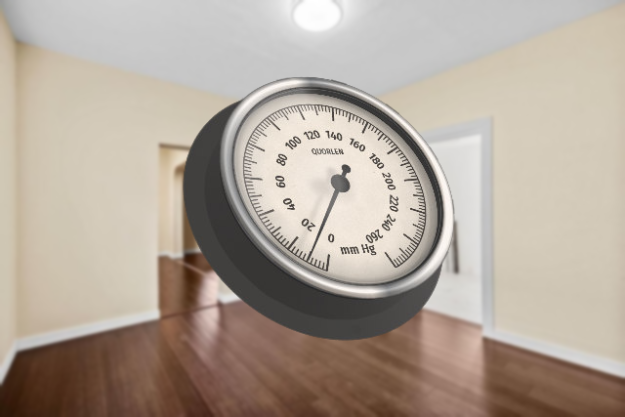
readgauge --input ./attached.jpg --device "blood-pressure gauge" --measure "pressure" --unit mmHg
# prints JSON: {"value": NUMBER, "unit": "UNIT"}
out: {"value": 10, "unit": "mmHg"}
